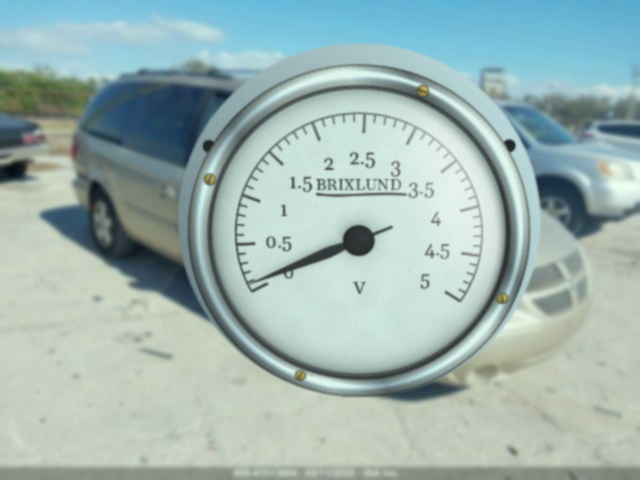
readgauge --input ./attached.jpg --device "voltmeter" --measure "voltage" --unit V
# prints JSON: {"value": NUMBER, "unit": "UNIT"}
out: {"value": 0.1, "unit": "V"}
